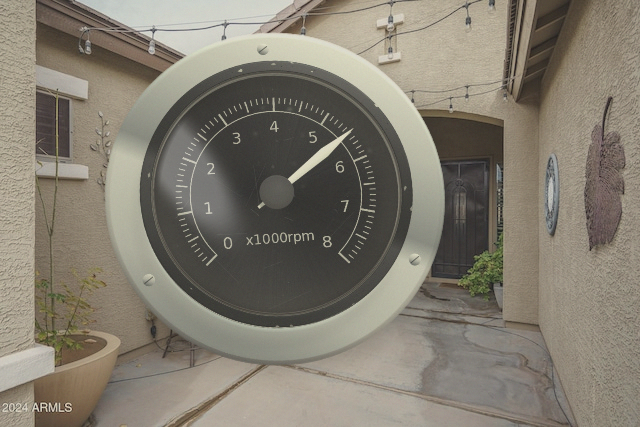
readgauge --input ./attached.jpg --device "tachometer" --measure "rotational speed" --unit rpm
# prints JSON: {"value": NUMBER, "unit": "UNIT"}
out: {"value": 5500, "unit": "rpm"}
